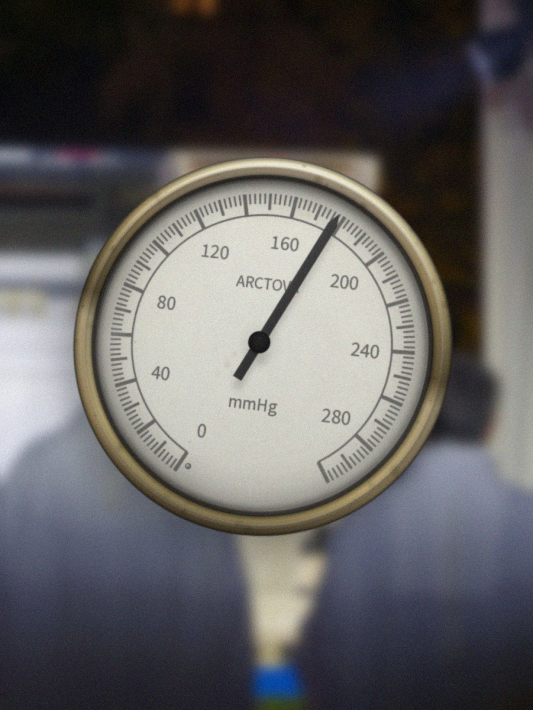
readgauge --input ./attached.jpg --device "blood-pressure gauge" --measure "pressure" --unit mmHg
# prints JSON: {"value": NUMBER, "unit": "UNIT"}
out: {"value": 178, "unit": "mmHg"}
